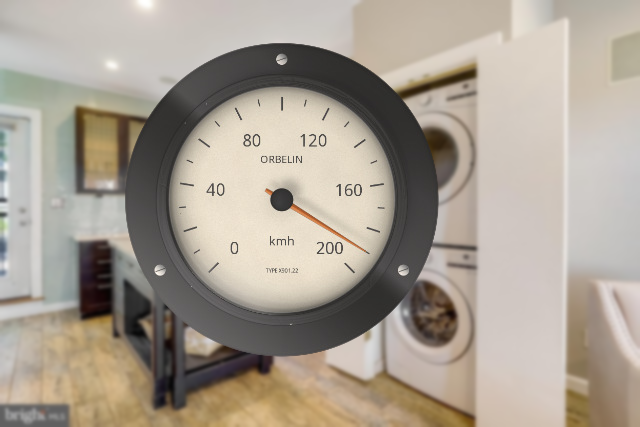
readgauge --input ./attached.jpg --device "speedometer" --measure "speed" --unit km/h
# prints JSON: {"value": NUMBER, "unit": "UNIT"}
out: {"value": 190, "unit": "km/h"}
